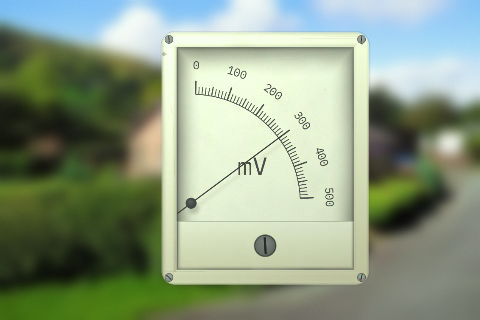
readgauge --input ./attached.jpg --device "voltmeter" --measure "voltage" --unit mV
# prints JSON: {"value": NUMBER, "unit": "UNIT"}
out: {"value": 300, "unit": "mV"}
